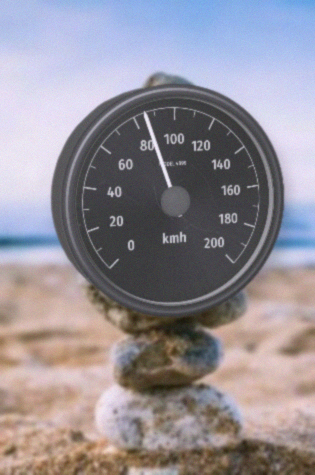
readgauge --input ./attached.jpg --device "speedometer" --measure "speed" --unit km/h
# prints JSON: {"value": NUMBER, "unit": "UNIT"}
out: {"value": 85, "unit": "km/h"}
